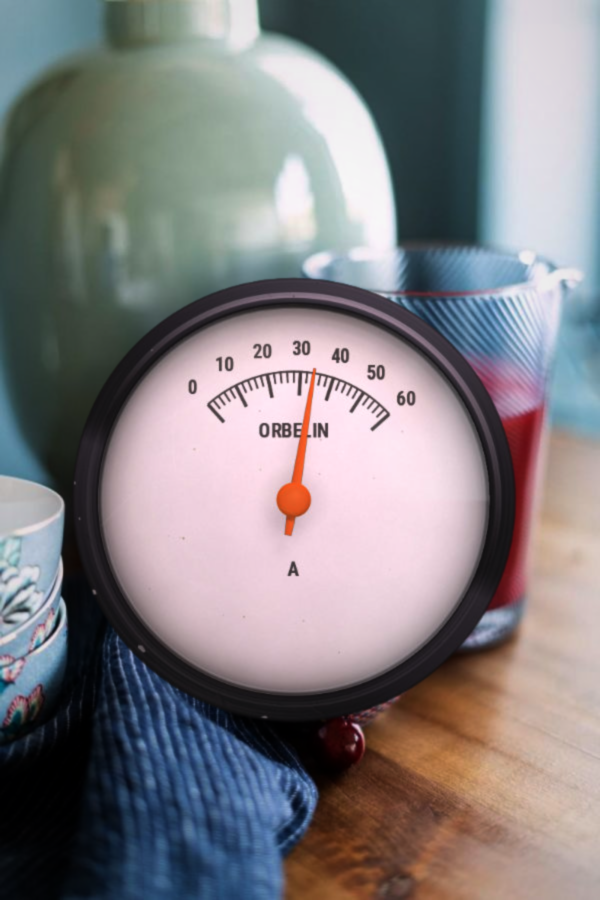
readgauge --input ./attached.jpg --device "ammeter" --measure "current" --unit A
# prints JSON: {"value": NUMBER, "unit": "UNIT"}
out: {"value": 34, "unit": "A"}
